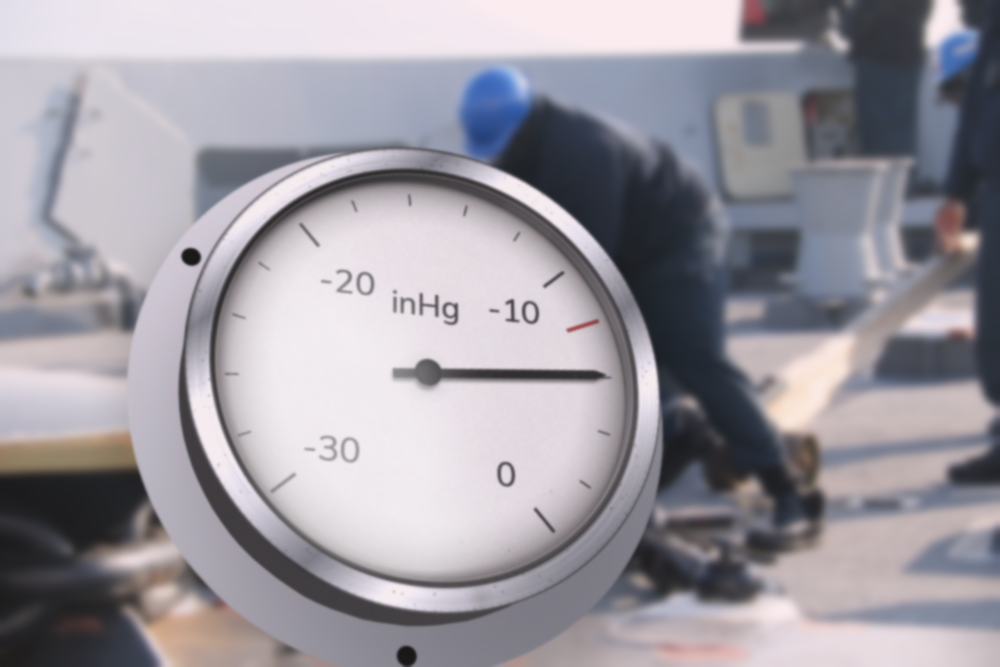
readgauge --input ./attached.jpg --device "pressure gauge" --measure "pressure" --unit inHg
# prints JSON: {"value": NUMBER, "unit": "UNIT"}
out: {"value": -6, "unit": "inHg"}
